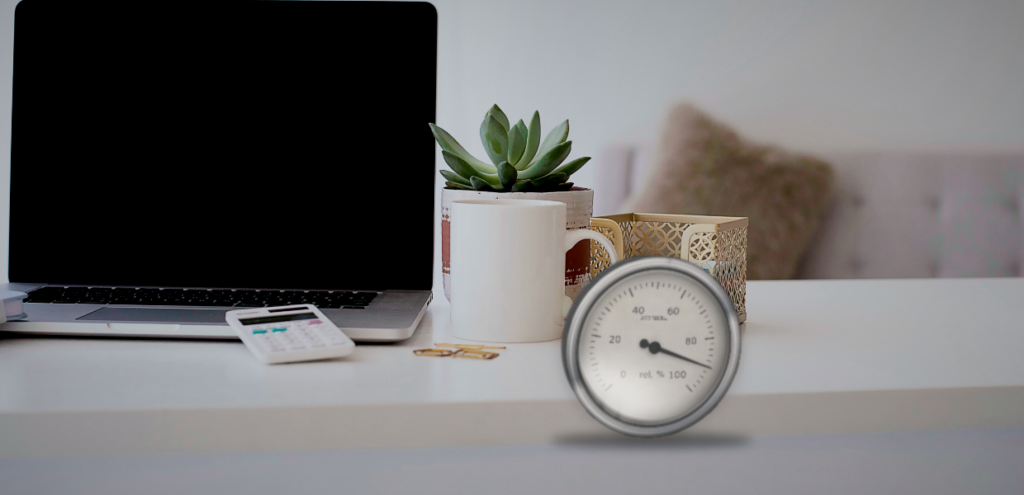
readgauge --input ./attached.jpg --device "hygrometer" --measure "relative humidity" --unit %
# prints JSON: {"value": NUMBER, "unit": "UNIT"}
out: {"value": 90, "unit": "%"}
